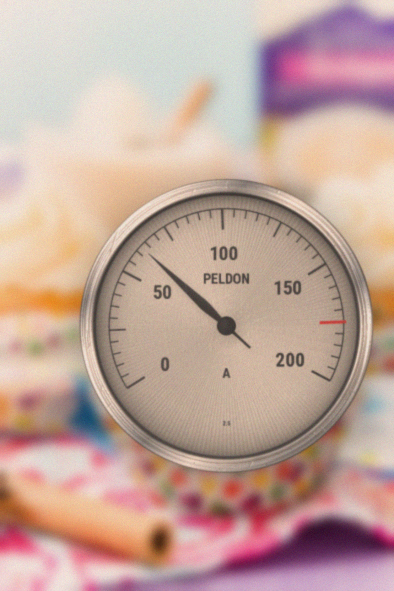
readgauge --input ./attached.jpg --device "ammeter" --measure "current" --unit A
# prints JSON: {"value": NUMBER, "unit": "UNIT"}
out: {"value": 62.5, "unit": "A"}
